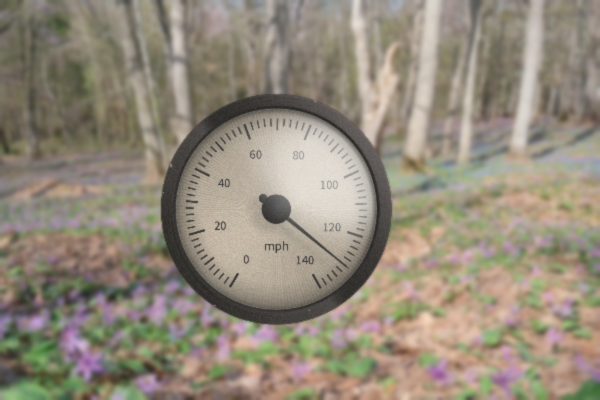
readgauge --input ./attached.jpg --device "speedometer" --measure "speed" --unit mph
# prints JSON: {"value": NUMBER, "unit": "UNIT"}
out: {"value": 130, "unit": "mph"}
